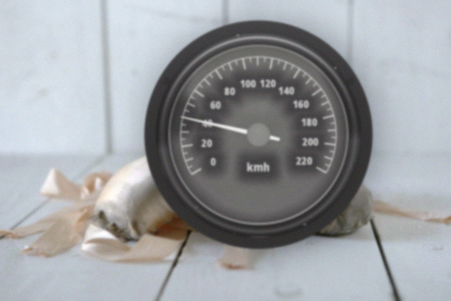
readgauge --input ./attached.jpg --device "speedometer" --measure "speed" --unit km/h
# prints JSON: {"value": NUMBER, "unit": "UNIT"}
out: {"value": 40, "unit": "km/h"}
